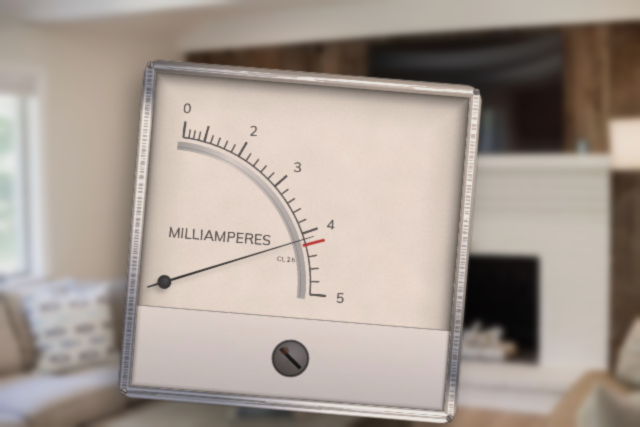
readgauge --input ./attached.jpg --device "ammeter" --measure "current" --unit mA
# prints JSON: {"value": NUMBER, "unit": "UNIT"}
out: {"value": 4.1, "unit": "mA"}
